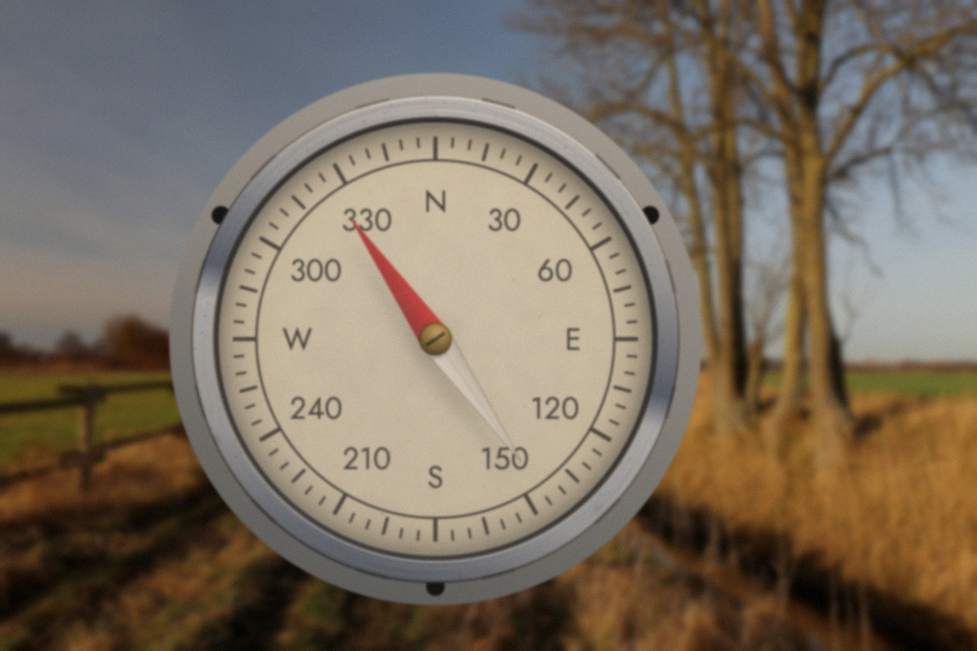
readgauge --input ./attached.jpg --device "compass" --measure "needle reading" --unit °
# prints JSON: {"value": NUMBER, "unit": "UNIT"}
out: {"value": 325, "unit": "°"}
